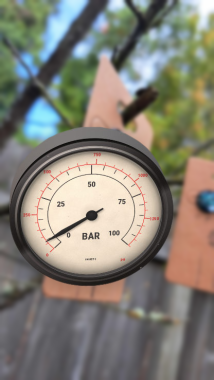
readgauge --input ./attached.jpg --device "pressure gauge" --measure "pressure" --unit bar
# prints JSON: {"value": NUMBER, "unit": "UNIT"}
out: {"value": 5, "unit": "bar"}
